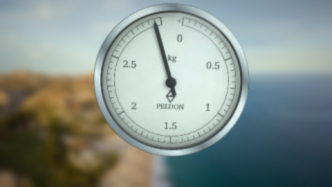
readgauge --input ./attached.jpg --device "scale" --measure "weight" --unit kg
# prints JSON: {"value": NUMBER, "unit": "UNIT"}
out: {"value": 2.95, "unit": "kg"}
